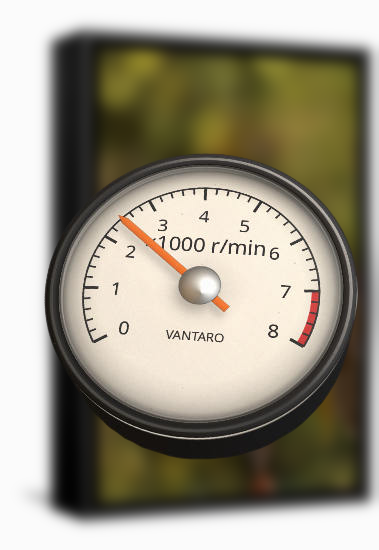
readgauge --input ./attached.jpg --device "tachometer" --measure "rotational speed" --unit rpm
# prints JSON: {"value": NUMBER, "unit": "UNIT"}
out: {"value": 2400, "unit": "rpm"}
